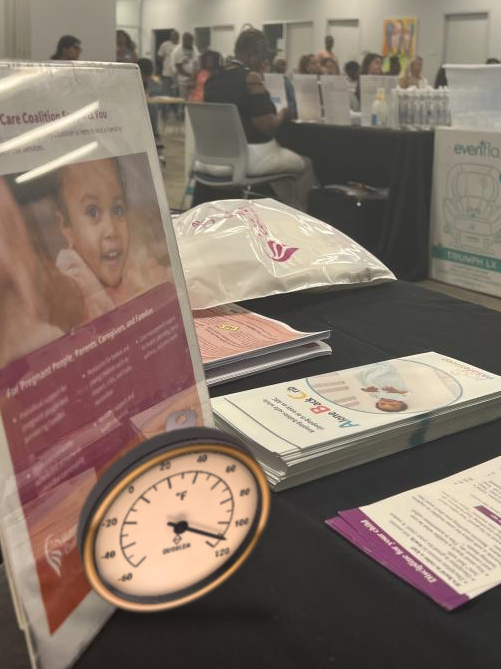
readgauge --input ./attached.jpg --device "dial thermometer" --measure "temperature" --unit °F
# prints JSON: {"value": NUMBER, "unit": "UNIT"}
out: {"value": 110, "unit": "°F"}
